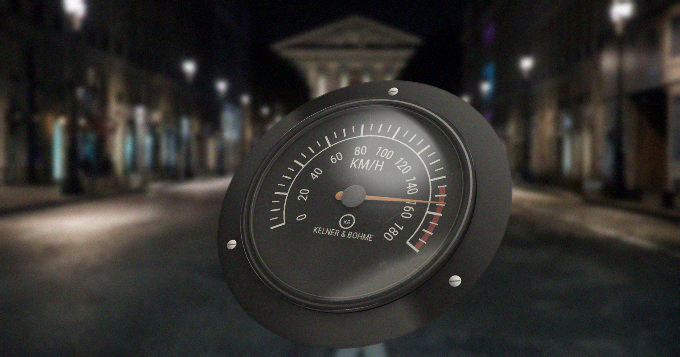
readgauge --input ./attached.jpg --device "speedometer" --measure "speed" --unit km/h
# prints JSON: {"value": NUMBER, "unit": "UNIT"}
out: {"value": 155, "unit": "km/h"}
